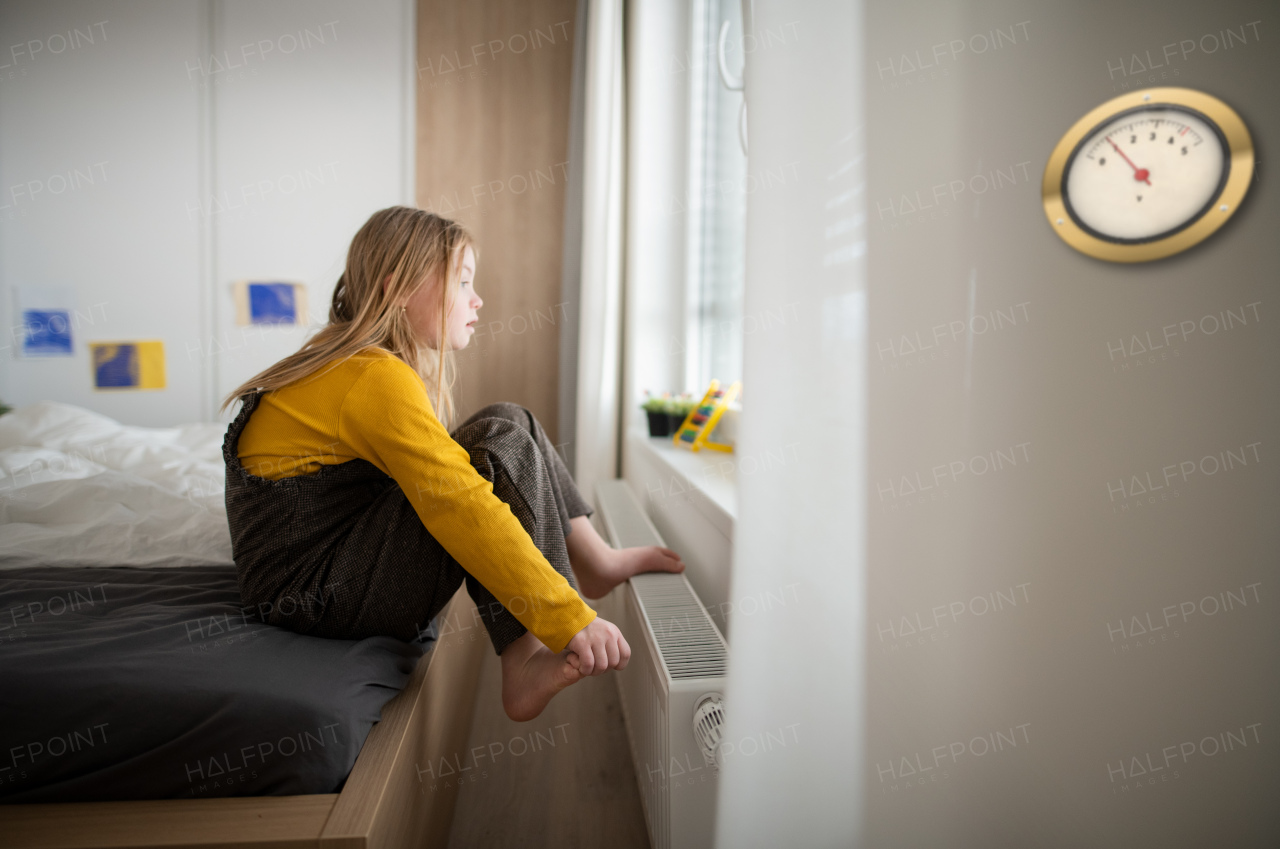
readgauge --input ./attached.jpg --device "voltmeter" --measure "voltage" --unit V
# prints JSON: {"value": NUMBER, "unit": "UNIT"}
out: {"value": 1, "unit": "V"}
